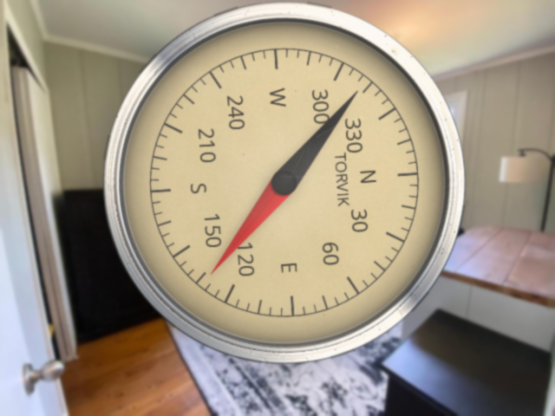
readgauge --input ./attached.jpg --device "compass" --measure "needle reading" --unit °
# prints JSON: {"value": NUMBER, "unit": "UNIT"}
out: {"value": 132.5, "unit": "°"}
